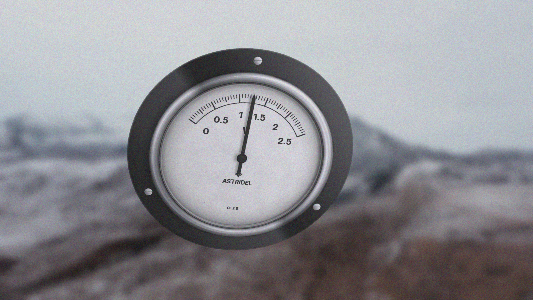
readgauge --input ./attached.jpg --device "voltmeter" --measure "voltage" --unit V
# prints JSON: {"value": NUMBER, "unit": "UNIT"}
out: {"value": 1.25, "unit": "V"}
